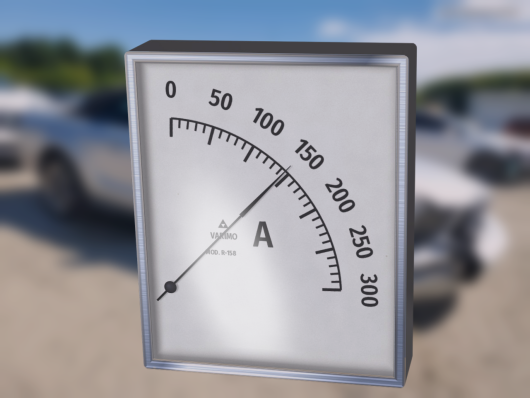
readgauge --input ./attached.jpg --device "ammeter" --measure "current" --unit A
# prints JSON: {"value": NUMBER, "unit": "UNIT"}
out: {"value": 145, "unit": "A"}
